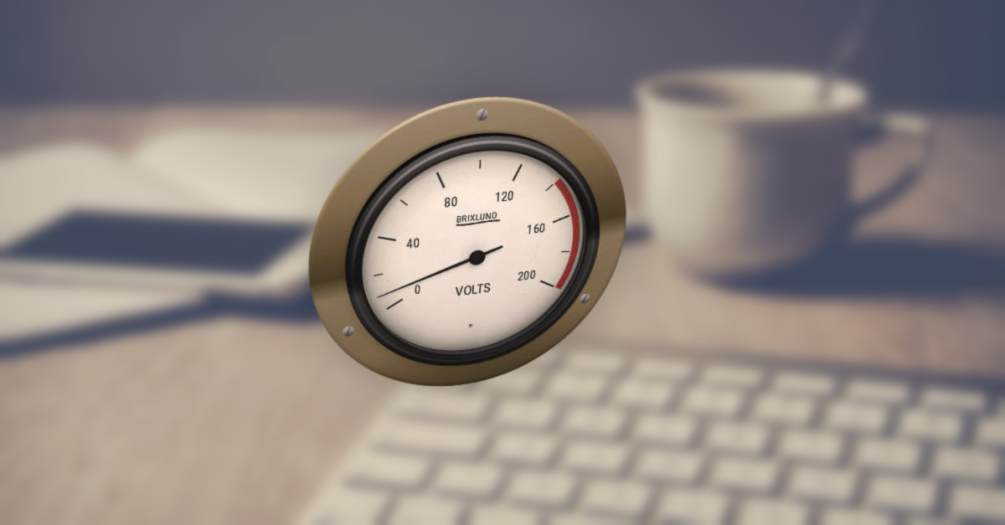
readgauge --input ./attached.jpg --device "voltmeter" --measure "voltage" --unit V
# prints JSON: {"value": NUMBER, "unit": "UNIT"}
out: {"value": 10, "unit": "V"}
